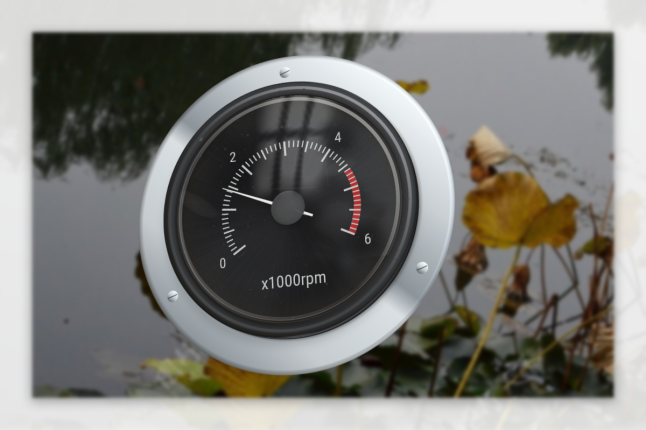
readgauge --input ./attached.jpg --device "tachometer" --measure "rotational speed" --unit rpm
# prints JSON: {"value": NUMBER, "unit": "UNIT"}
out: {"value": 1400, "unit": "rpm"}
